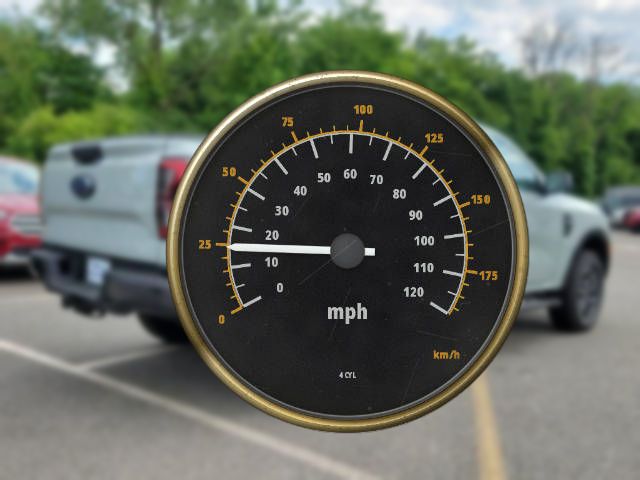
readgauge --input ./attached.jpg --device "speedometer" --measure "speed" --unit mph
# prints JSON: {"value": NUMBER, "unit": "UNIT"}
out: {"value": 15, "unit": "mph"}
